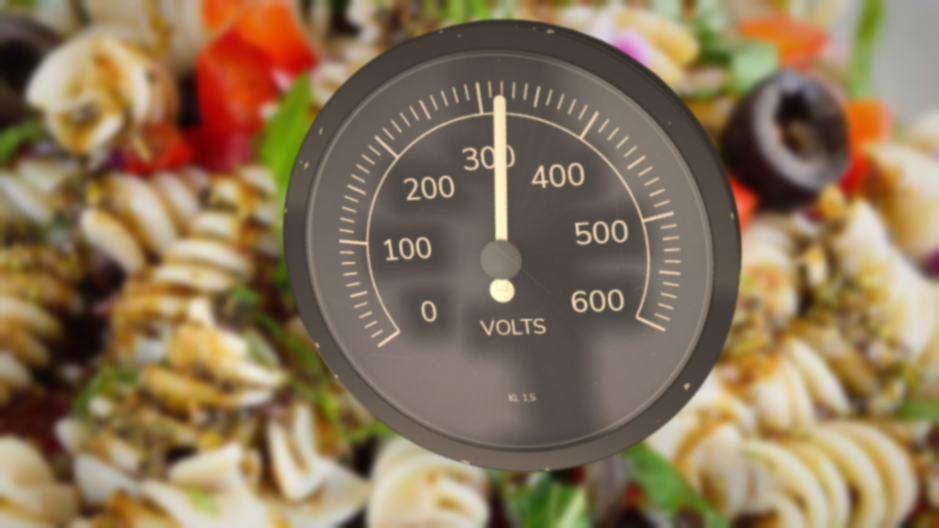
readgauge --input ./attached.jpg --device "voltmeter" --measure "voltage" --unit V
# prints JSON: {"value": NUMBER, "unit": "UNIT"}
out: {"value": 320, "unit": "V"}
